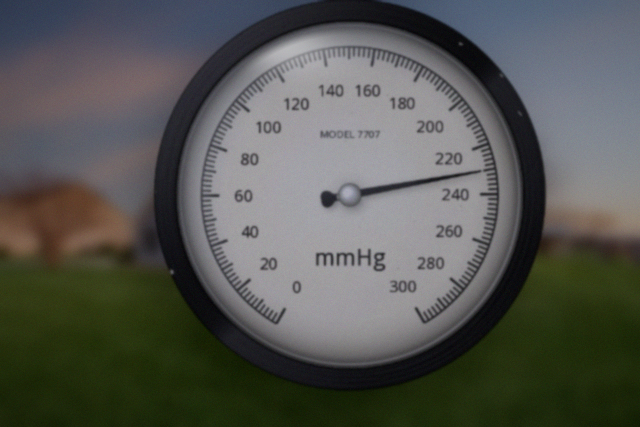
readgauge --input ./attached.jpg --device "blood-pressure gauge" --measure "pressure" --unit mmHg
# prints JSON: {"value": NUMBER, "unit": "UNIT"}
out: {"value": 230, "unit": "mmHg"}
